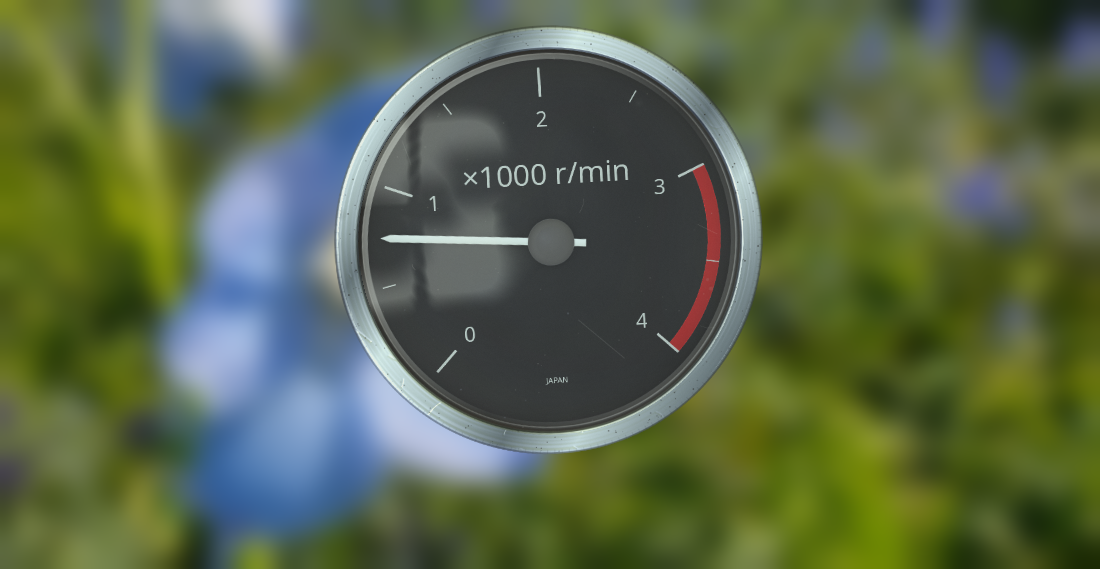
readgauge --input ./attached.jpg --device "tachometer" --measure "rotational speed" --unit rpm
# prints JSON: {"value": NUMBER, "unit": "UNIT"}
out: {"value": 750, "unit": "rpm"}
